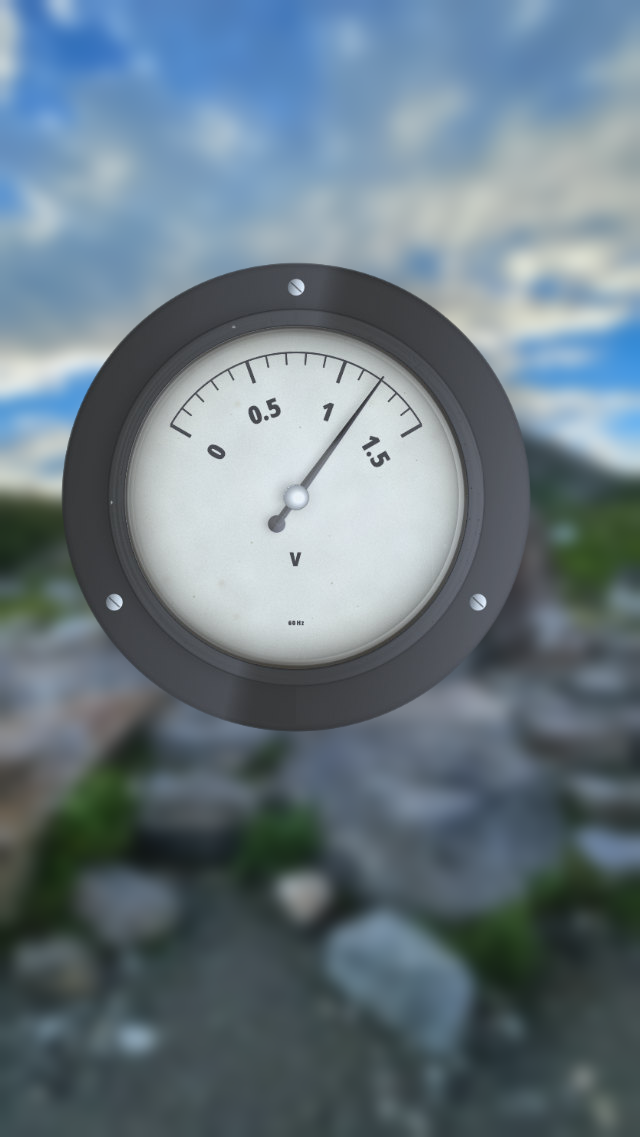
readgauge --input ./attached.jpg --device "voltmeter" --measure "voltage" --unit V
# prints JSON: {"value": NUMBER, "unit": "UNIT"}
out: {"value": 1.2, "unit": "V"}
